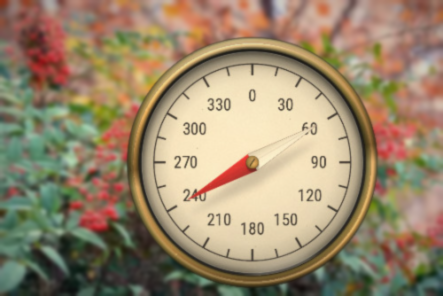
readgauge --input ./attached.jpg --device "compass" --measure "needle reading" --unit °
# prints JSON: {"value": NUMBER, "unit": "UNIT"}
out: {"value": 240, "unit": "°"}
